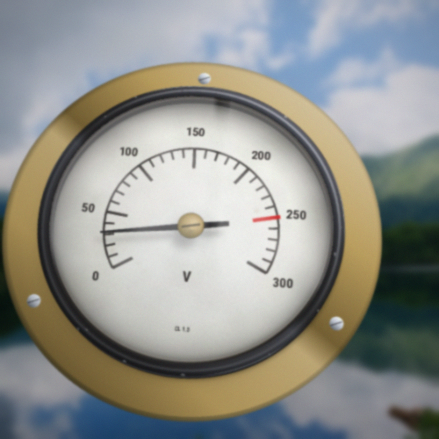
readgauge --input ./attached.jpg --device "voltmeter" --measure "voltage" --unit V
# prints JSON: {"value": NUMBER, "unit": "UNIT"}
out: {"value": 30, "unit": "V"}
